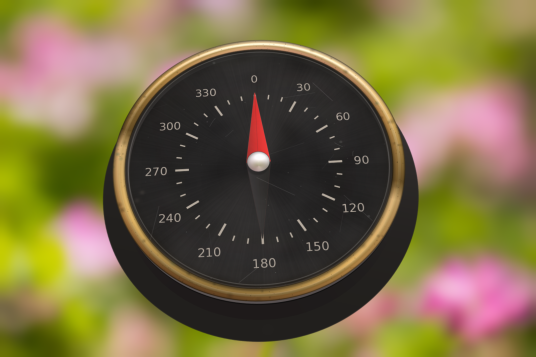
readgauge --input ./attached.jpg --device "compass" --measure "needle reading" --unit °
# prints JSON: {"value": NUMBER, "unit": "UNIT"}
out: {"value": 0, "unit": "°"}
